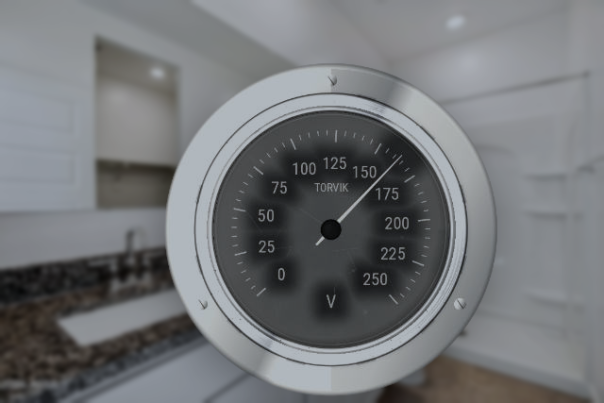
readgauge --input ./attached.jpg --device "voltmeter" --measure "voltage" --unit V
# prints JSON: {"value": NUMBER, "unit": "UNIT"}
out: {"value": 162.5, "unit": "V"}
